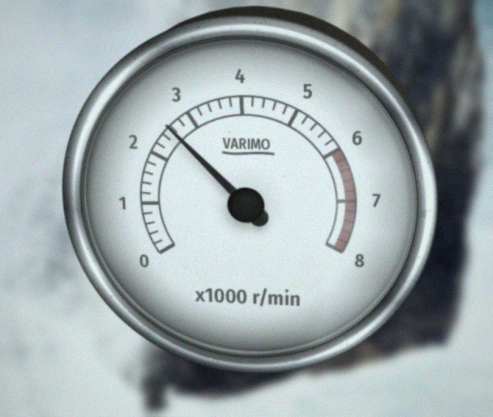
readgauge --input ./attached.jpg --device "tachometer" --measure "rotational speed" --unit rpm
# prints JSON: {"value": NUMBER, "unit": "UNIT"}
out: {"value": 2600, "unit": "rpm"}
